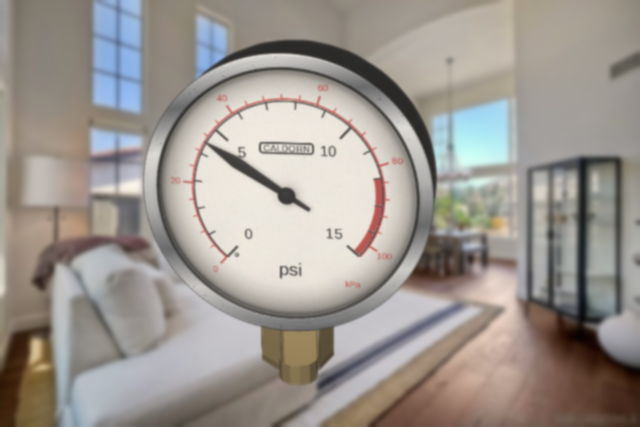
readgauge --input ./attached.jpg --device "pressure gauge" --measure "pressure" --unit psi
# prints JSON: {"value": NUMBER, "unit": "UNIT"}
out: {"value": 4.5, "unit": "psi"}
